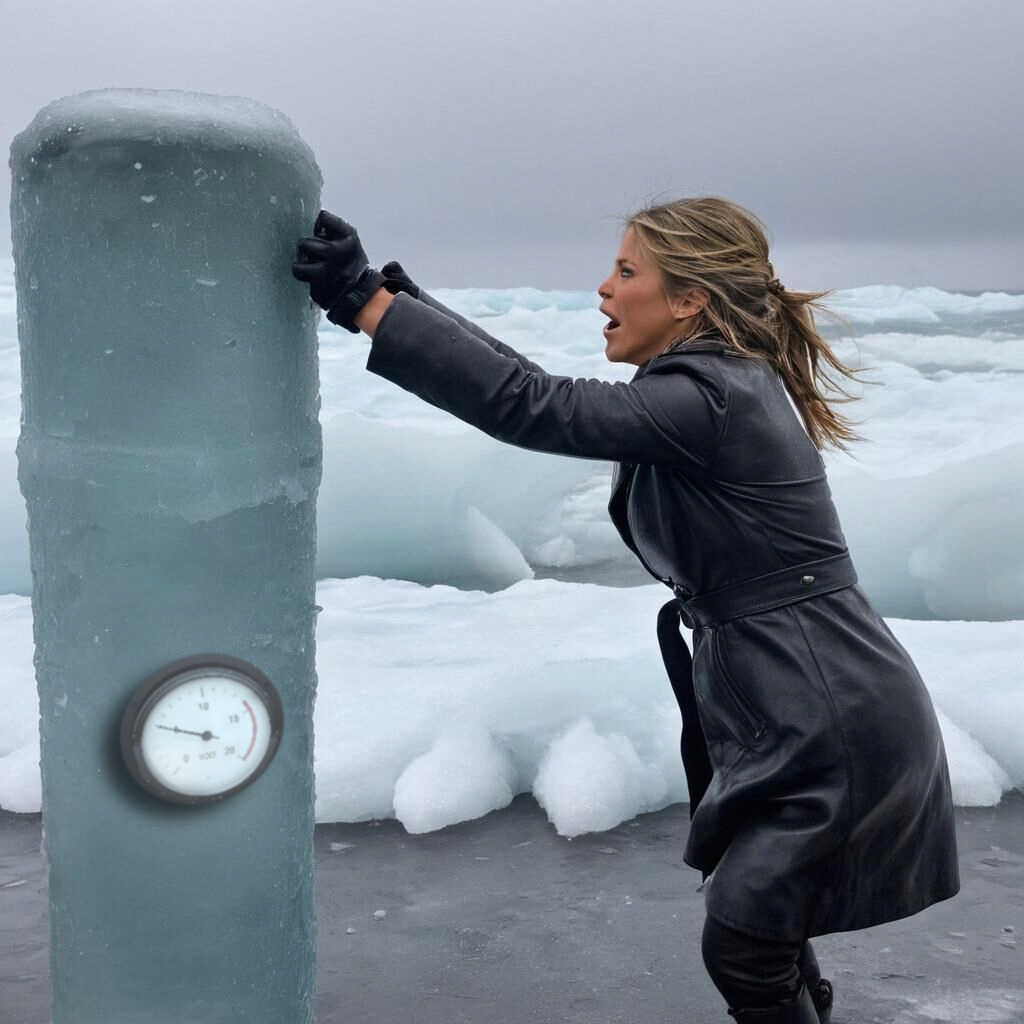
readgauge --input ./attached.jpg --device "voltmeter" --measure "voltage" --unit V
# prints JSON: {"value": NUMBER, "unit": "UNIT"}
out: {"value": 5, "unit": "V"}
